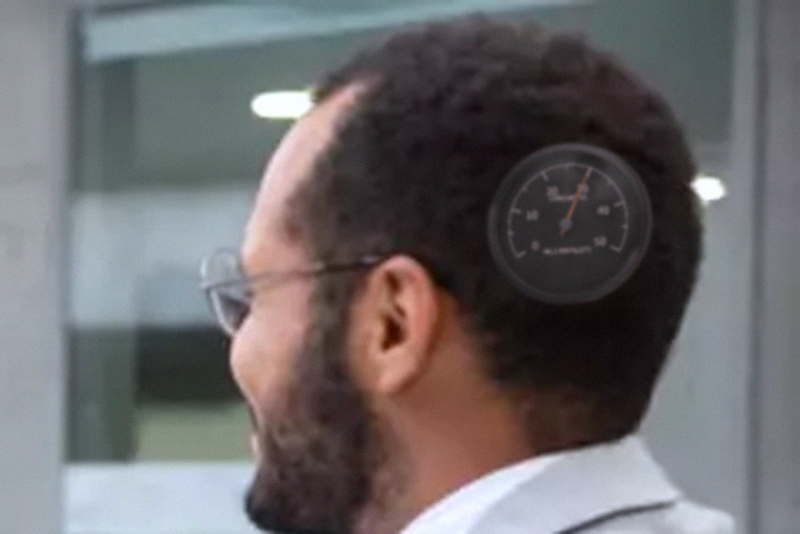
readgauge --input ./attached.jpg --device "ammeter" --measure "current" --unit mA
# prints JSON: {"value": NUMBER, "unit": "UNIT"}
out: {"value": 30, "unit": "mA"}
